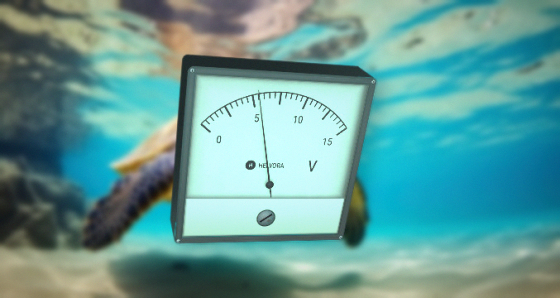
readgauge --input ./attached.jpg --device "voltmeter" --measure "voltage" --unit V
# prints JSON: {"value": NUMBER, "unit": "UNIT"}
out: {"value": 5.5, "unit": "V"}
